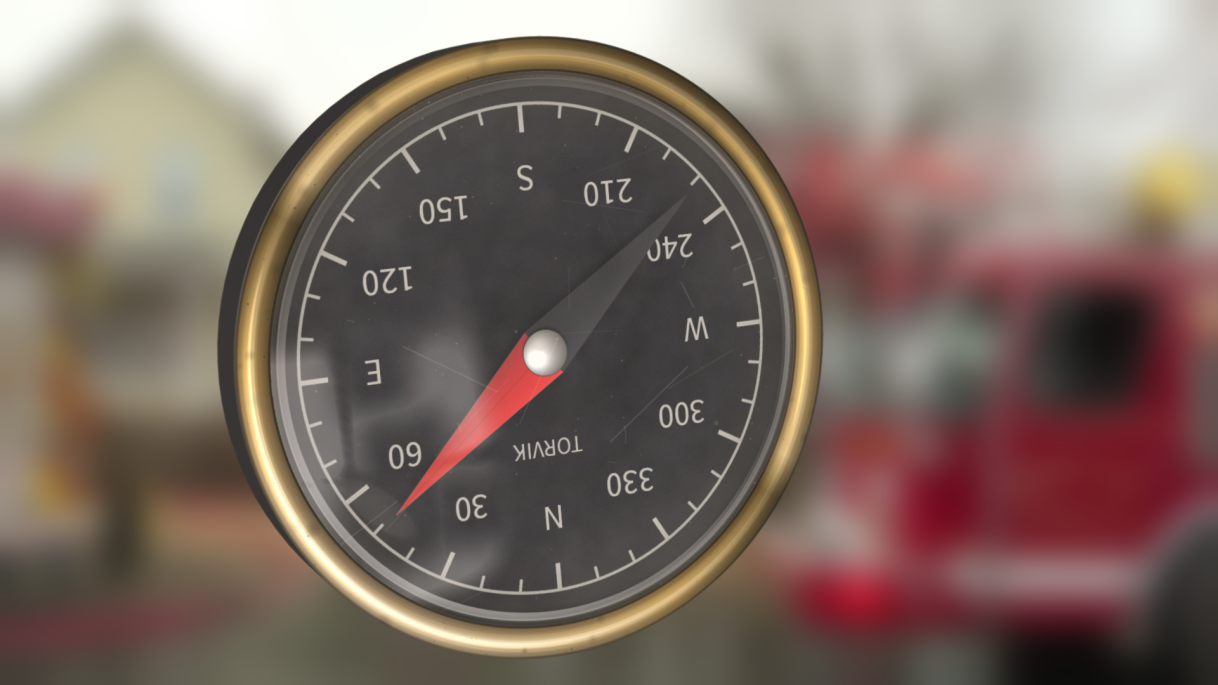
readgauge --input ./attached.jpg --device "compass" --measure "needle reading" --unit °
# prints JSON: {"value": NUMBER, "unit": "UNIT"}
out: {"value": 50, "unit": "°"}
